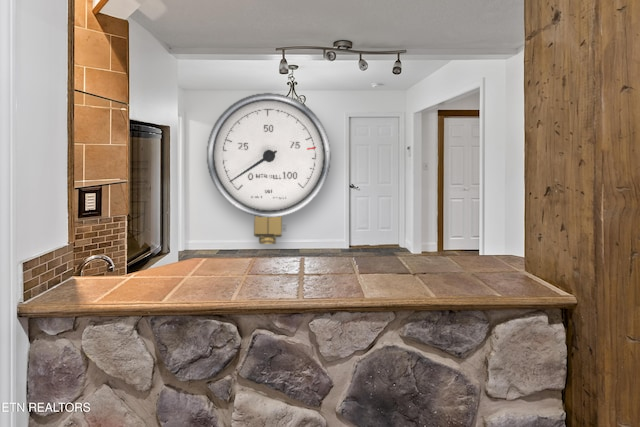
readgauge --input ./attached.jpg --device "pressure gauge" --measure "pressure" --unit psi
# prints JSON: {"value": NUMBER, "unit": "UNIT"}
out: {"value": 5, "unit": "psi"}
